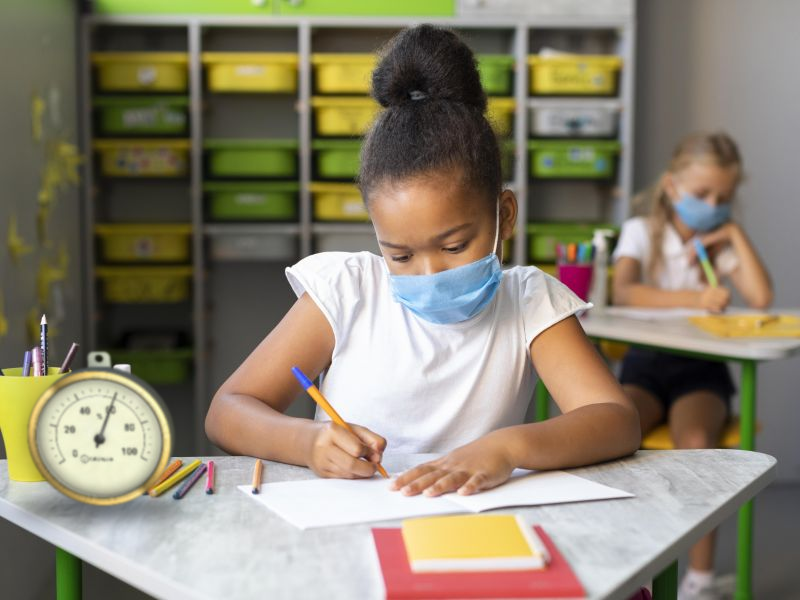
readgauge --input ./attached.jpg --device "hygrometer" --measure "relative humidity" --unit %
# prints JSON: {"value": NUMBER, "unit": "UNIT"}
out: {"value": 60, "unit": "%"}
